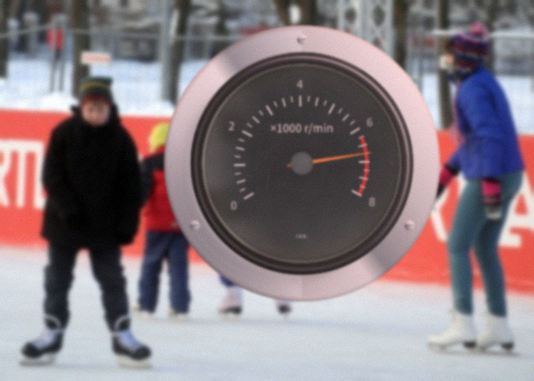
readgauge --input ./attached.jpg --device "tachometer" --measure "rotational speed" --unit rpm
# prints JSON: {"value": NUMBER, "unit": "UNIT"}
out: {"value": 6750, "unit": "rpm"}
